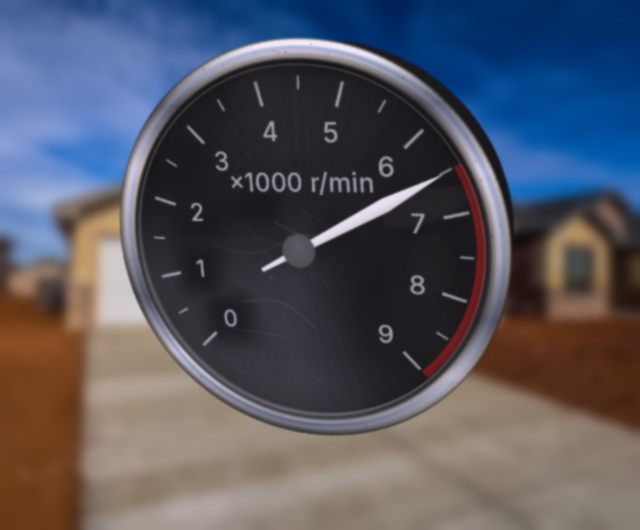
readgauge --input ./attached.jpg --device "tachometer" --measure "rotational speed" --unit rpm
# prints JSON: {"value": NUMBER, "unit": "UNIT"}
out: {"value": 6500, "unit": "rpm"}
